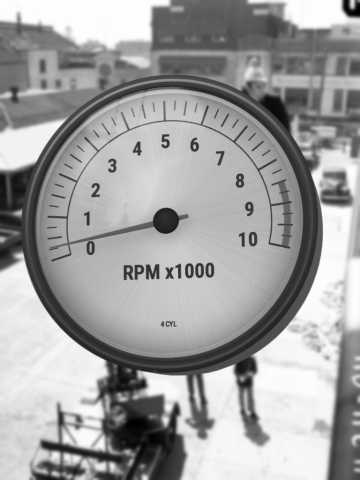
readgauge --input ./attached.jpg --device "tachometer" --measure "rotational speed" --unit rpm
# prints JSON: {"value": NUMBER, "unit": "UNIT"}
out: {"value": 250, "unit": "rpm"}
